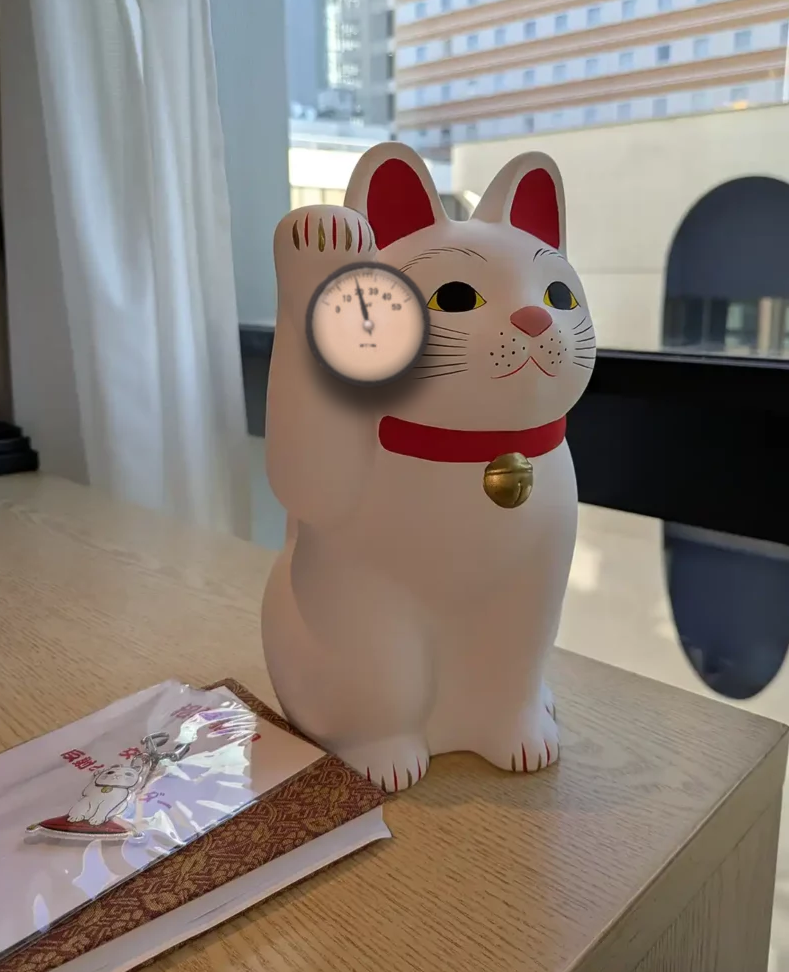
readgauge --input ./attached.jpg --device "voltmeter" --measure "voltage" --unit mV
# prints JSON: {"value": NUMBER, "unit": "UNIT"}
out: {"value": 20, "unit": "mV"}
